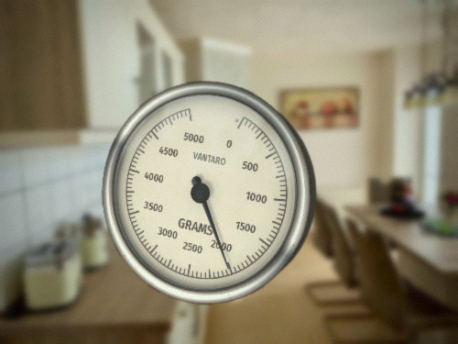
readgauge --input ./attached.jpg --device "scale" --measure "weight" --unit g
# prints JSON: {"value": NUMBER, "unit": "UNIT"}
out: {"value": 2000, "unit": "g"}
